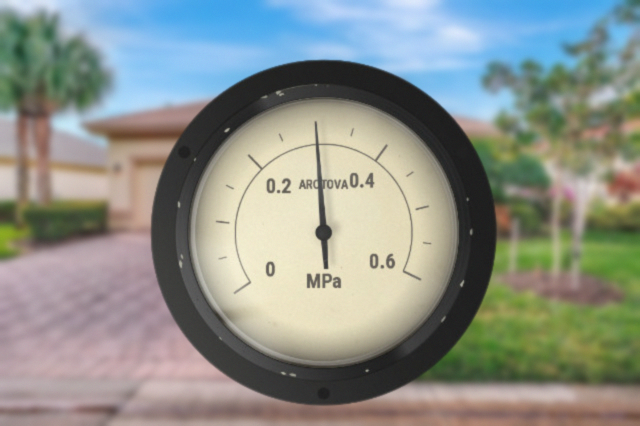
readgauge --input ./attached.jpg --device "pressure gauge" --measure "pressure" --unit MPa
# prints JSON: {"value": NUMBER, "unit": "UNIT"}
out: {"value": 0.3, "unit": "MPa"}
